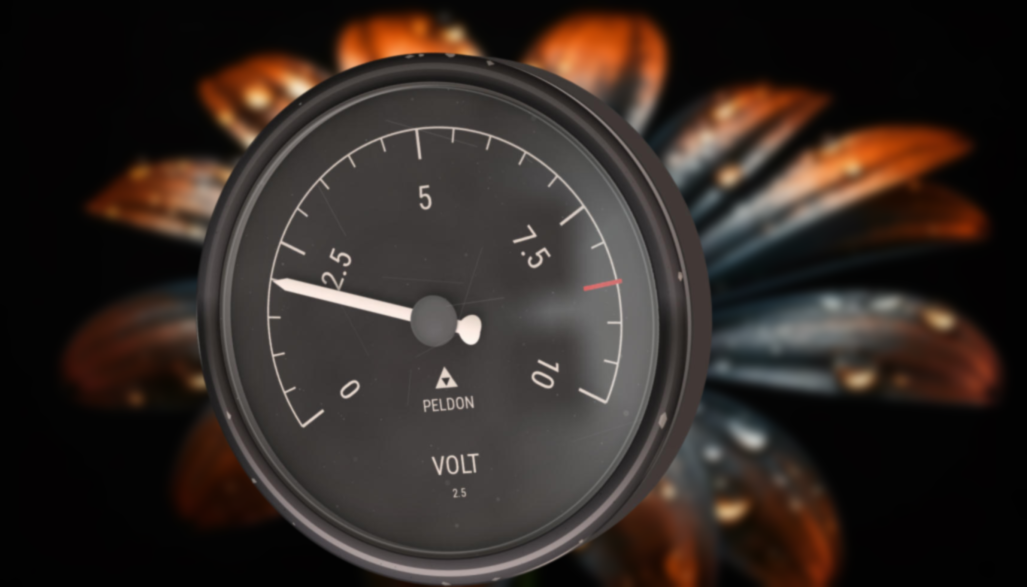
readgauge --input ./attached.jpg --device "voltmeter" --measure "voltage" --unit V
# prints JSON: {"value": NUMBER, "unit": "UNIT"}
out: {"value": 2, "unit": "V"}
